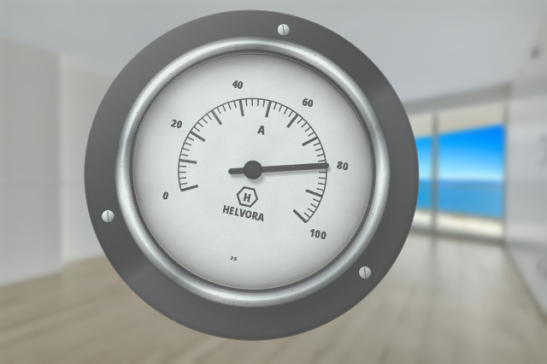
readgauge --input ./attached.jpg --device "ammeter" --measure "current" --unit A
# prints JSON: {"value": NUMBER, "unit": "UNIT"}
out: {"value": 80, "unit": "A"}
